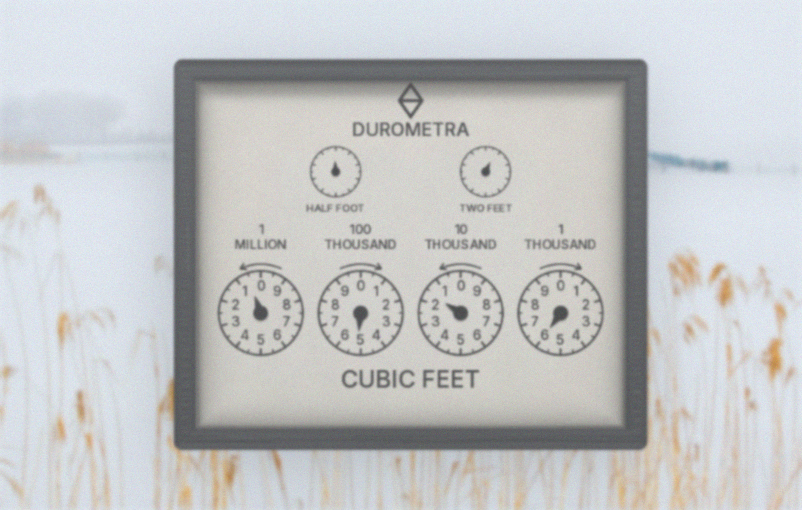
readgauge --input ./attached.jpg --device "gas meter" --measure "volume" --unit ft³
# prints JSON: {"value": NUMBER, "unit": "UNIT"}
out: {"value": 51600, "unit": "ft³"}
